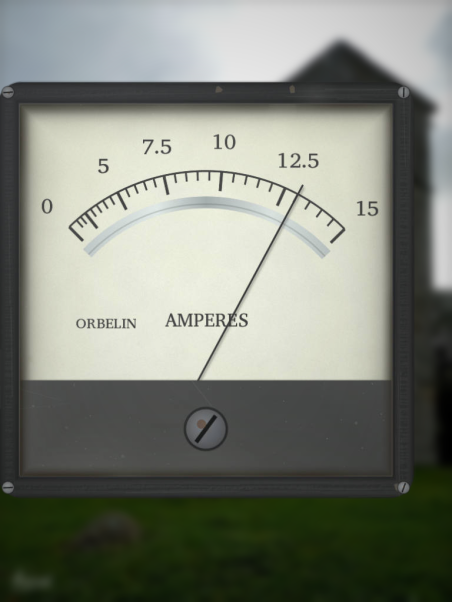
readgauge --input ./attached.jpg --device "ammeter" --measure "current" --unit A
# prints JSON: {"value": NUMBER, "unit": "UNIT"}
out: {"value": 13, "unit": "A"}
